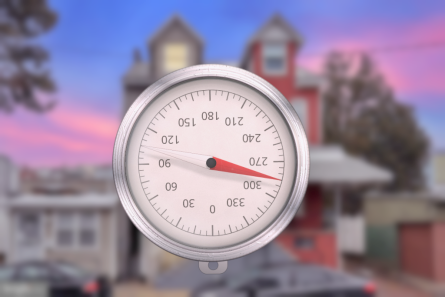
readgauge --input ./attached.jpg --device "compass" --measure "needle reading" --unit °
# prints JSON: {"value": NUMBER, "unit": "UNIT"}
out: {"value": 285, "unit": "°"}
